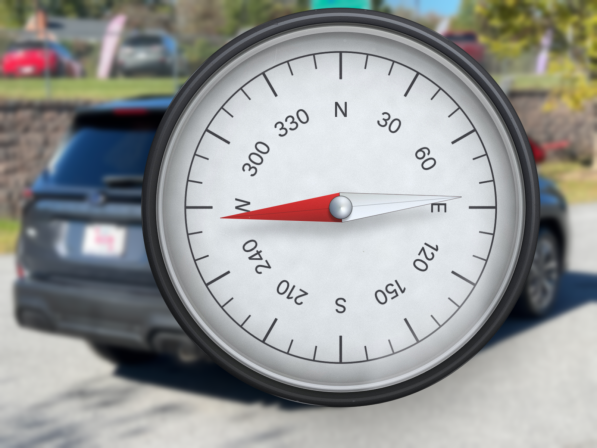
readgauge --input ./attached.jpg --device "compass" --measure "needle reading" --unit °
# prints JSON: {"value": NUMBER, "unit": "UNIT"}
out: {"value": 265, "unit": "°"}
